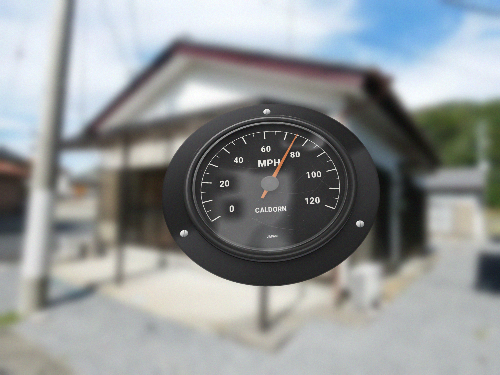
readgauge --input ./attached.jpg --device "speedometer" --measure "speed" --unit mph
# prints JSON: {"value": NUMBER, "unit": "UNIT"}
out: {"value": 75, "unit": "mph"}
